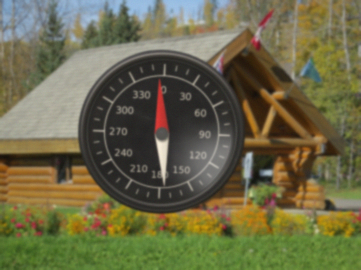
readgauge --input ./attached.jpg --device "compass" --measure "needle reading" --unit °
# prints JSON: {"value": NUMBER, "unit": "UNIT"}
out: {"value": 355, "unit": "°"}
